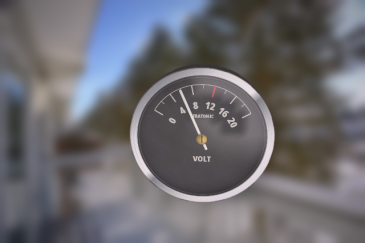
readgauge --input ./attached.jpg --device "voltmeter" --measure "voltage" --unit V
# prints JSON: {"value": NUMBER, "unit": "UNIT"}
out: {"value": 6, "unit": "V"}
